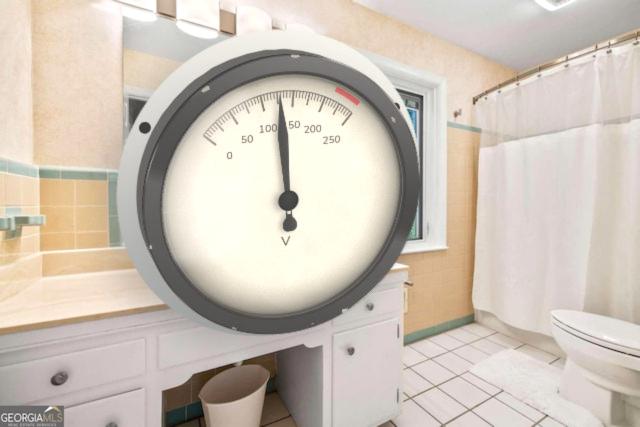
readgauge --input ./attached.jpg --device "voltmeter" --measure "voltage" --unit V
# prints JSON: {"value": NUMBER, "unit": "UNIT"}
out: {"value": 125, "unit": "V"}
